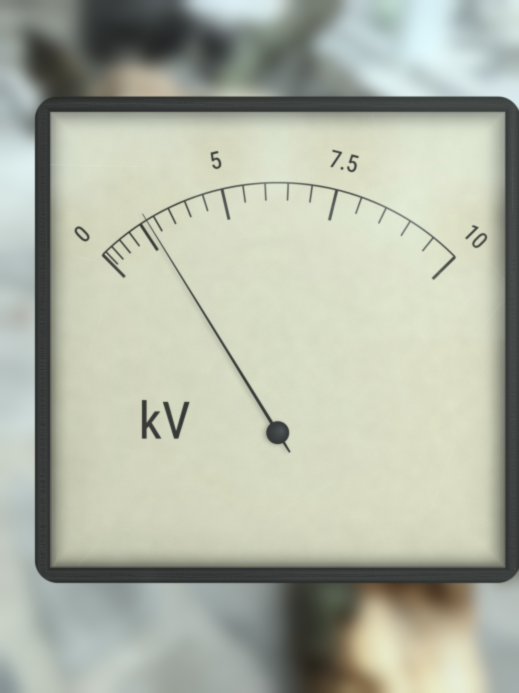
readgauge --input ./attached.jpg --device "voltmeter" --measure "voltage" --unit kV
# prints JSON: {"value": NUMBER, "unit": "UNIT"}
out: {"value": 2.75, "unit": "kV"}
